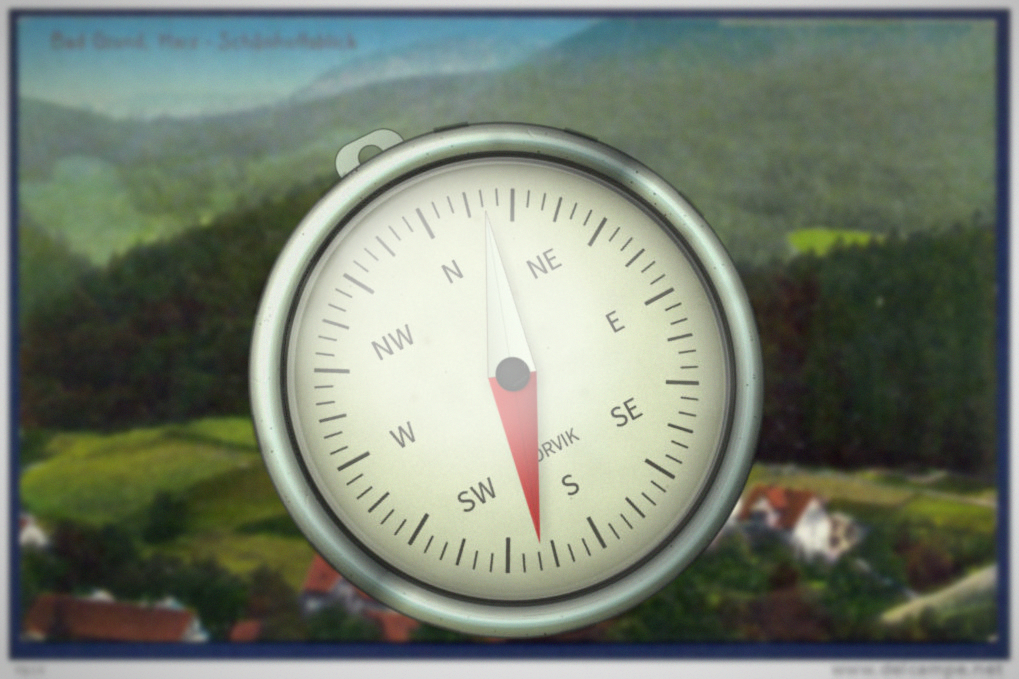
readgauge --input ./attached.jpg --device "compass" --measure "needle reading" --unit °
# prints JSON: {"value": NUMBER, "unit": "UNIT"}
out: {"value": 200, "unit": "°"}
